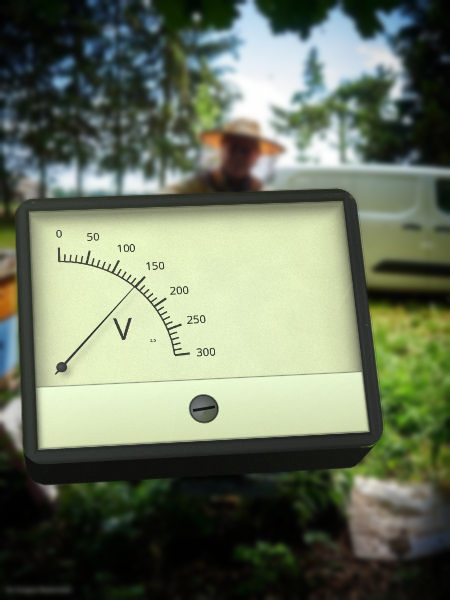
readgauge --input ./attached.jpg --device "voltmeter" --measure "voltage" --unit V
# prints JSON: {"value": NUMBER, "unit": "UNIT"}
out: {"value": 150, "unit": "V"}
